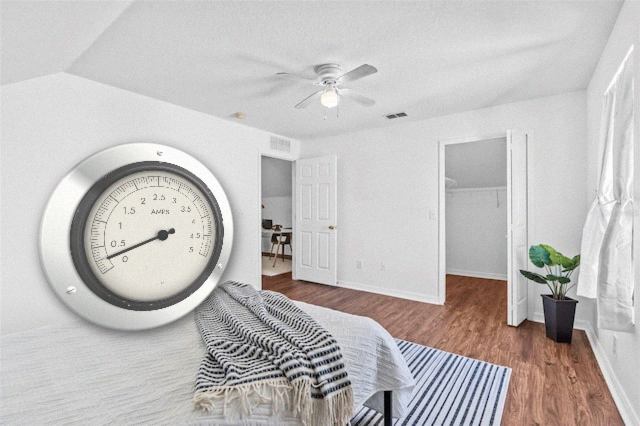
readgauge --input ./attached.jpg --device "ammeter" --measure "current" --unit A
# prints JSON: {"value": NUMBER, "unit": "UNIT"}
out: {"value": 0.25, "unit": "A"}
